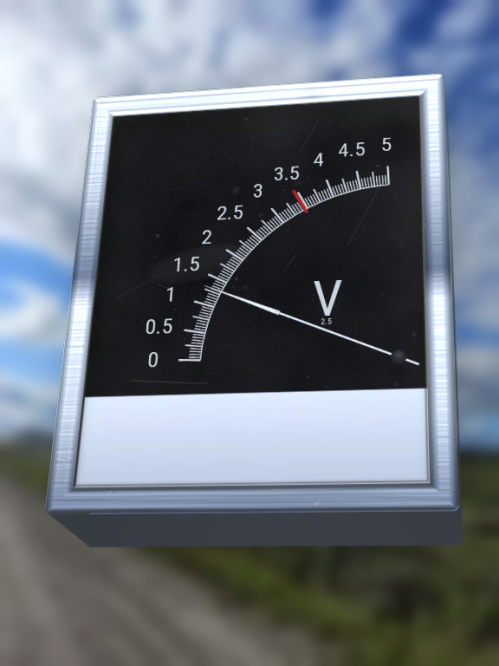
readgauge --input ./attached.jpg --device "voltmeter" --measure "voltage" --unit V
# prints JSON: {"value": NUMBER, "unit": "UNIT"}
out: {"value": 1.25, "unit": "V"}
